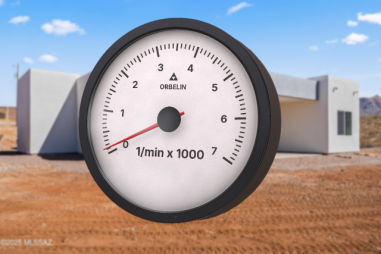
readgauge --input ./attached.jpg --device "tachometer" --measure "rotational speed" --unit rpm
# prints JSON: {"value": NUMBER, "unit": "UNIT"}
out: {"value": 100, "unit": "rpm"}
